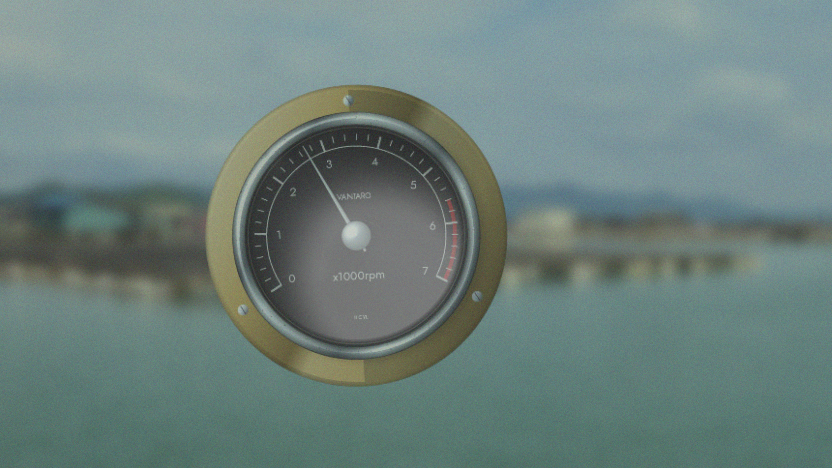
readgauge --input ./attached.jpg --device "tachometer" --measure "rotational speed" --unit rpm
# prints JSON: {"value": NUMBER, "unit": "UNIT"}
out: {"value": 2700, "unit": "rpm"}
